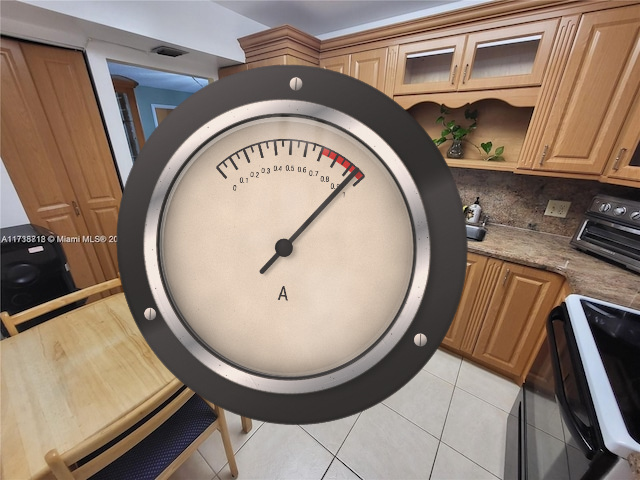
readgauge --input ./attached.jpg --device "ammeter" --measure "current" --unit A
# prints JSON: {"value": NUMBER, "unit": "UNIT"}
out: {"value": 0.95, "unit": "A"}
